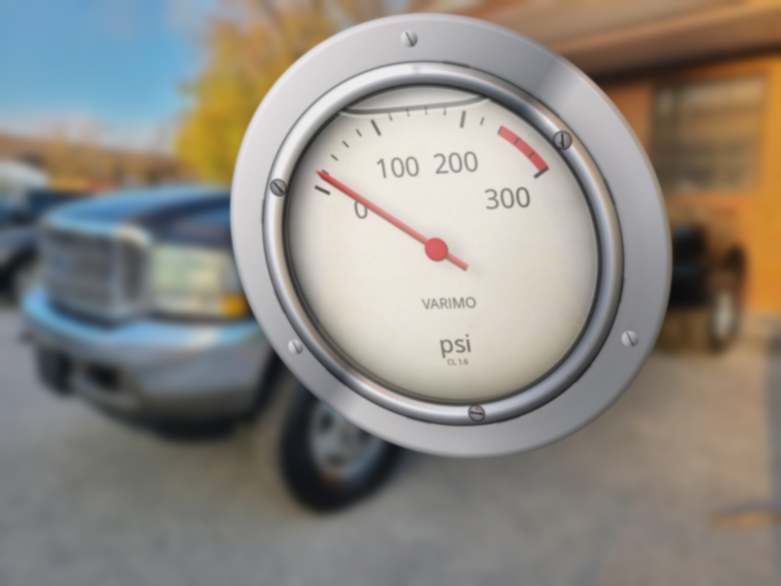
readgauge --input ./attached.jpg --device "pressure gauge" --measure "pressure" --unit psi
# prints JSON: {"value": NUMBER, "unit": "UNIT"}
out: {"value": 20, "unit": "psi"}
